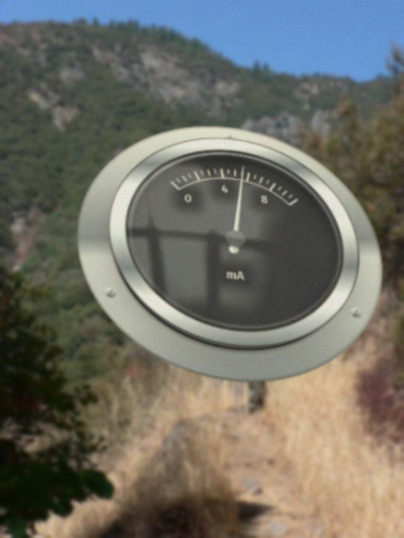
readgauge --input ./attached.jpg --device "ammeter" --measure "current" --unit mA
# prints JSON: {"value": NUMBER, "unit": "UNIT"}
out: {"value": 5.5, "unit": "mA"}
